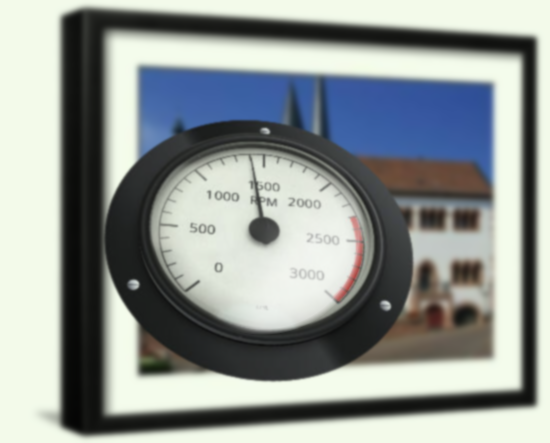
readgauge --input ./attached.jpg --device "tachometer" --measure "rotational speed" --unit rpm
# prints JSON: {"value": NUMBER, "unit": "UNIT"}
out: {"value": 1400, "unit": "rpm"}
